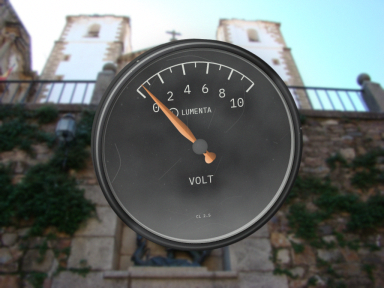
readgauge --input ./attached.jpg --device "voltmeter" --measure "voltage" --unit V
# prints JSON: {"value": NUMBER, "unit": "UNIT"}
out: {"value": 0.5, "unit": "V"}
